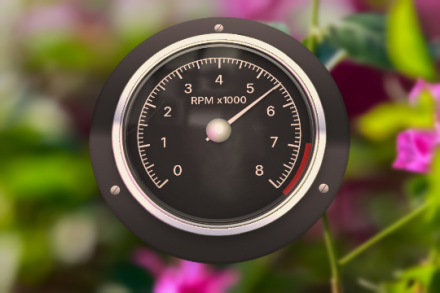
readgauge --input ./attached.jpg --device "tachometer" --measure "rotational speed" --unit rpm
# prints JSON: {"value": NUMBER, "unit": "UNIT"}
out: {"value": 5500, "unit": "rpm"}
